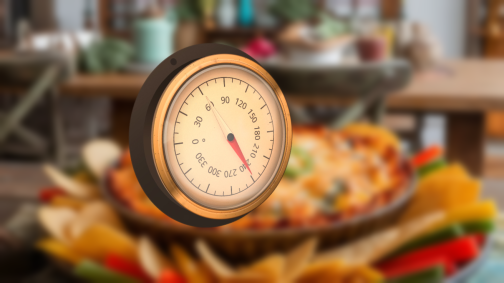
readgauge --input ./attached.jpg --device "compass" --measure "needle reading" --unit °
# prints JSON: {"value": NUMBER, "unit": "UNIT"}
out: {"value": 240, "unit": "°"}
